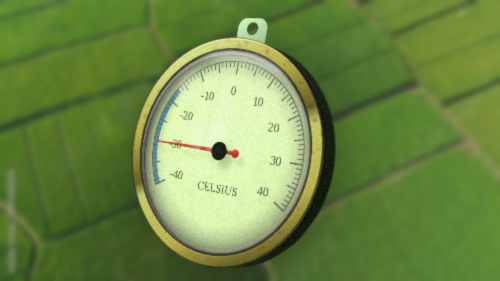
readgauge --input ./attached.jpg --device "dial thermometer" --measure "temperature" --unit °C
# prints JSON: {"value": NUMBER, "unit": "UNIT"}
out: {"value": -30, "unit": "°C"}
